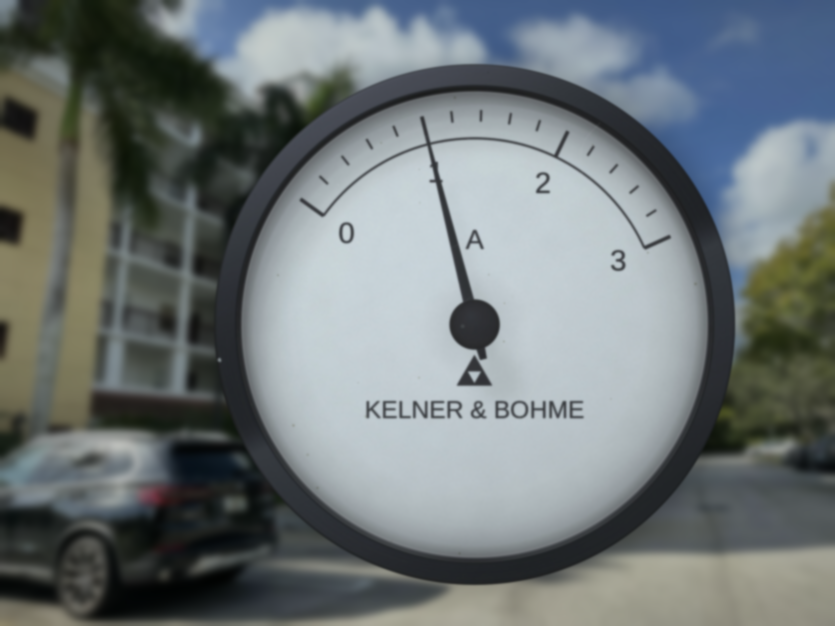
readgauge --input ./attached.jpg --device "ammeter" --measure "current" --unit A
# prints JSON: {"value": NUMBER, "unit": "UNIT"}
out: {"value": 1, "unit": "A"}
